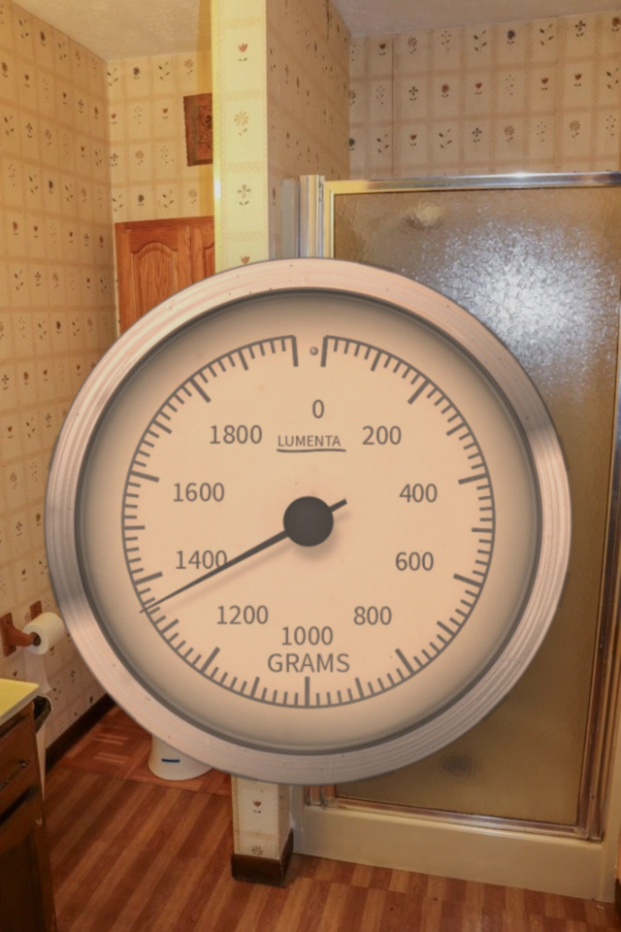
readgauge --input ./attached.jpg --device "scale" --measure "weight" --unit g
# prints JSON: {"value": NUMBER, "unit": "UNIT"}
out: {"value": 1350, "unit": "g"}
